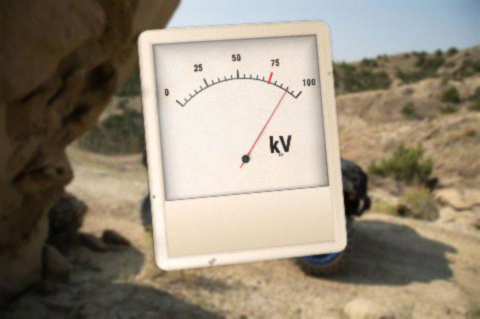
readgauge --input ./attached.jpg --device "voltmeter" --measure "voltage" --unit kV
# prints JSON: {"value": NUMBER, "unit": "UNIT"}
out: {"value": 90, "unit": "kV"}
